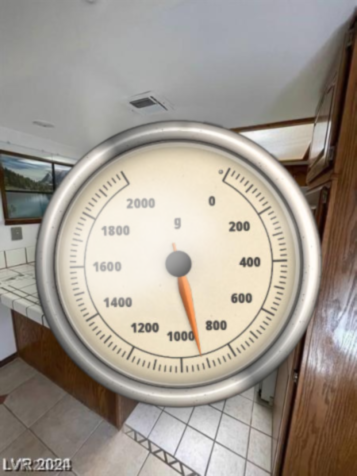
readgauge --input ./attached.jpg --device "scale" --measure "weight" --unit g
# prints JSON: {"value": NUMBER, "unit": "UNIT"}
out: {"value": 920, "unit": "g"}
